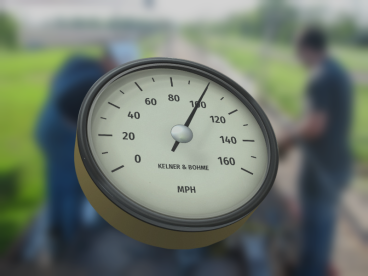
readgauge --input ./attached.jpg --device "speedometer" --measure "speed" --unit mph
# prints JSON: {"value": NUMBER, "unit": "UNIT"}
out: {"value": 100, "unit": "mph"}
